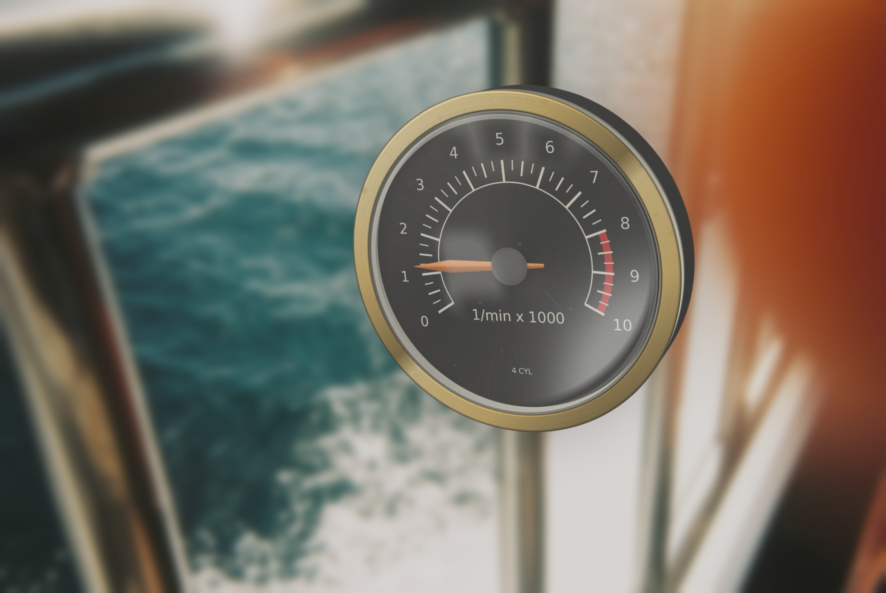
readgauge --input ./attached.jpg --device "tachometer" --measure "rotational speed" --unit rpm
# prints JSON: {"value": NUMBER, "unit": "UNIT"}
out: {"value": 1250, "unit": "rpm"}
